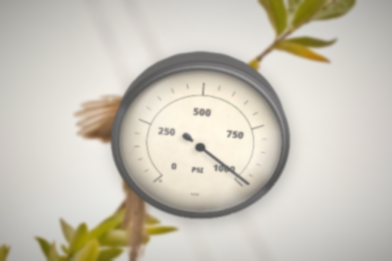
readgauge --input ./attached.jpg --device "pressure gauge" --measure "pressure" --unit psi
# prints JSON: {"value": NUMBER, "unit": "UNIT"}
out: {"value": 975, "unit": "psi"}
